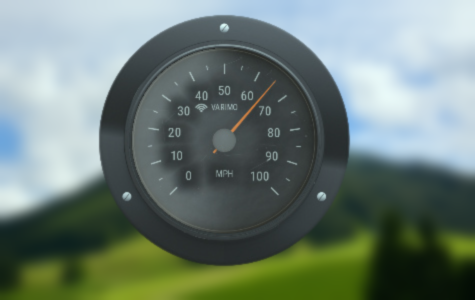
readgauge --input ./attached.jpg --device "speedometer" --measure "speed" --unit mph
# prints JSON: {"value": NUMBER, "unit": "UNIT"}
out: {"value": 65, "unit": "mph"}
